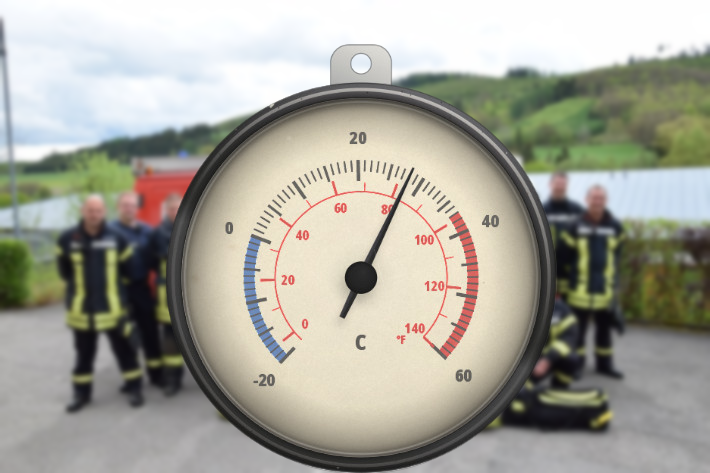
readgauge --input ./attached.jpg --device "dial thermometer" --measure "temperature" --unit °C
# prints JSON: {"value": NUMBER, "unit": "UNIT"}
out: {"value": 28, "unit": "°C"}
